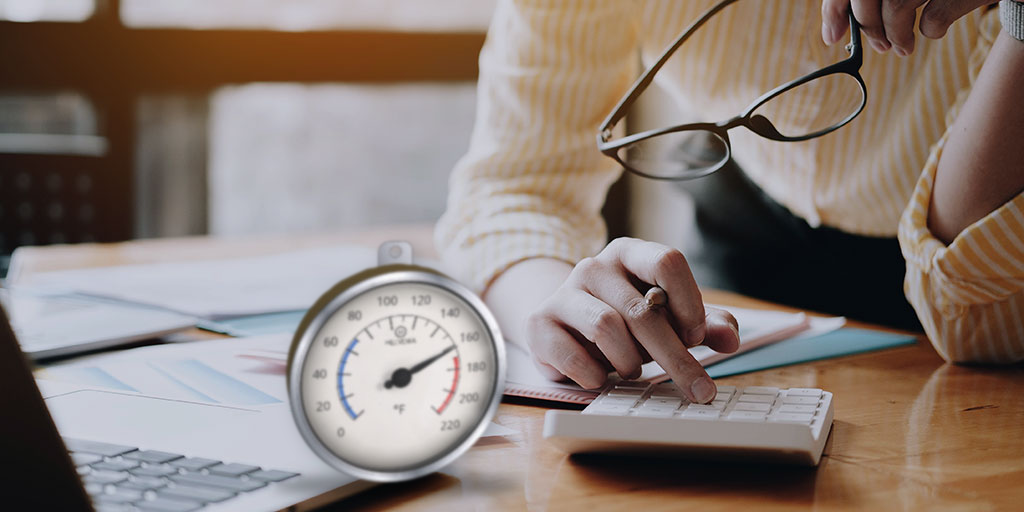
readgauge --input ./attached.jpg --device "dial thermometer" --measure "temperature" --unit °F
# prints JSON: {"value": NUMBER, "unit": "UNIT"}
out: {"value": 160, "unit": "°F"}
